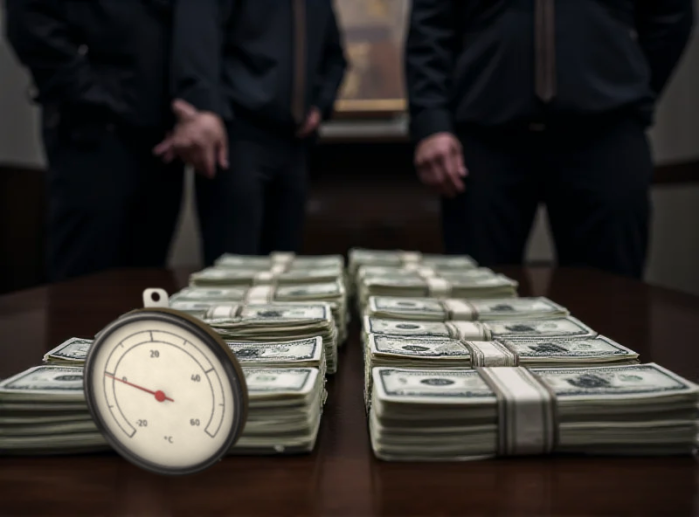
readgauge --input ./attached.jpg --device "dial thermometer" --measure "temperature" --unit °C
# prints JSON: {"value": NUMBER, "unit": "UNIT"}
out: {"value": 0, "unit": "°C"}
